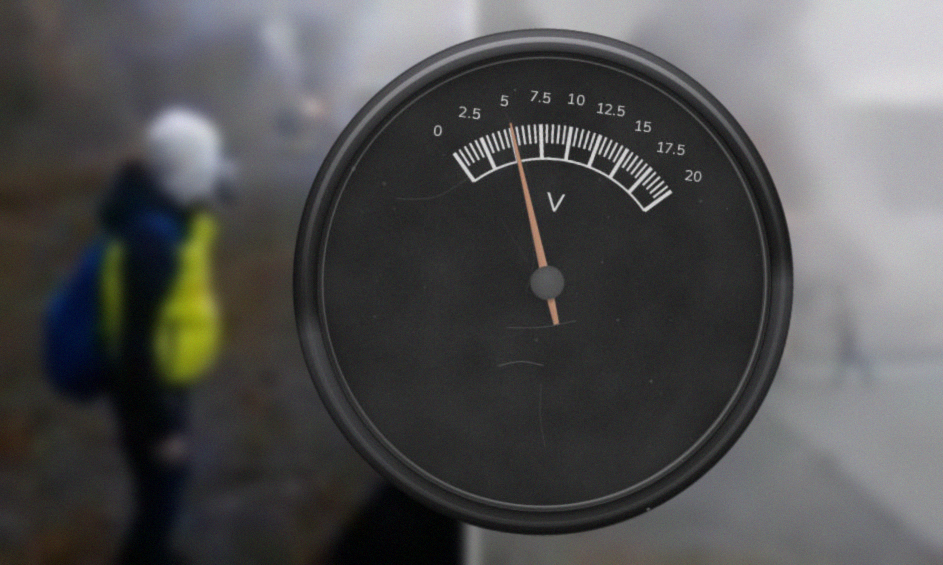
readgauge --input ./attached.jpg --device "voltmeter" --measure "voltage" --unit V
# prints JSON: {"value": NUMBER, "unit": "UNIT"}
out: {"value": 5, "unit": "V"}
